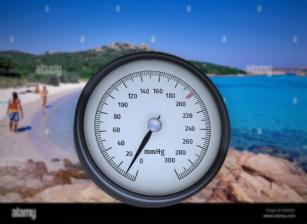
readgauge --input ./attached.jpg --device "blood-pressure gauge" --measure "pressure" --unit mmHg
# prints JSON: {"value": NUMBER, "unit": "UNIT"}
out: {"value": 10, "unit": "mmHg"}
